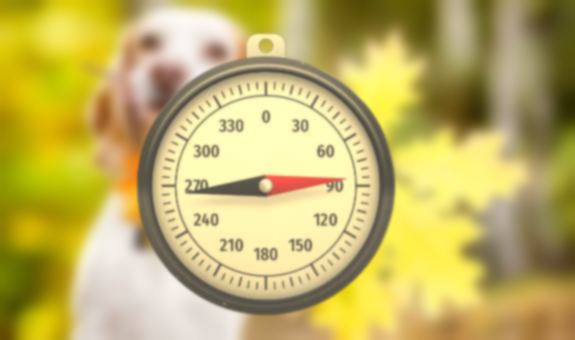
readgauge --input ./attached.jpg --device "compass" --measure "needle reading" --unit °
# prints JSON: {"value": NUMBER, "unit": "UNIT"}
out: {"value": 85, "unit": "°"}
